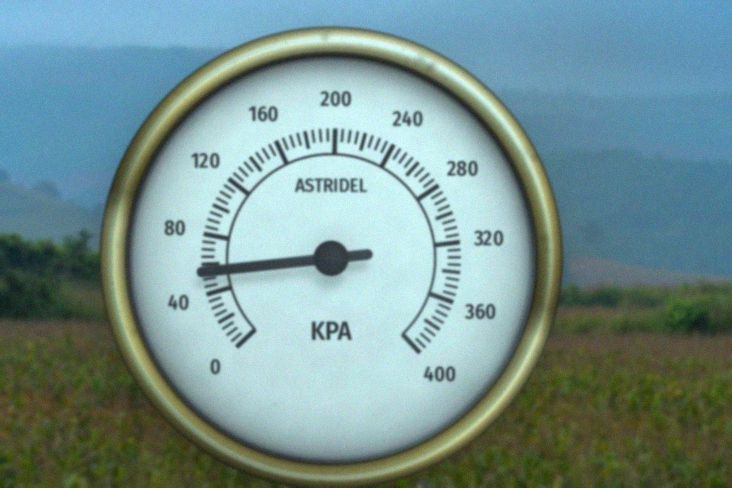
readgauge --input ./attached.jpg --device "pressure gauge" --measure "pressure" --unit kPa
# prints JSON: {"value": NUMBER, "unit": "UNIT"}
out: {"value": 55, "unit": "kPa"}
